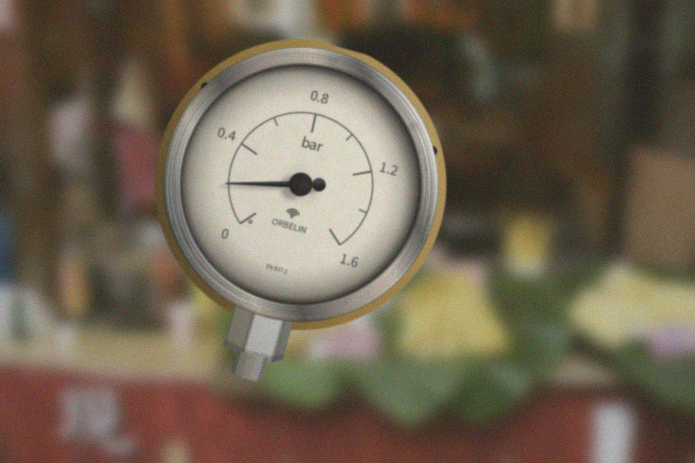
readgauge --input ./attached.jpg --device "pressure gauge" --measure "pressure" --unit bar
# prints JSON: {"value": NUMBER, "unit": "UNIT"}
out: {"value": 0.2, "unit": "bar"}
